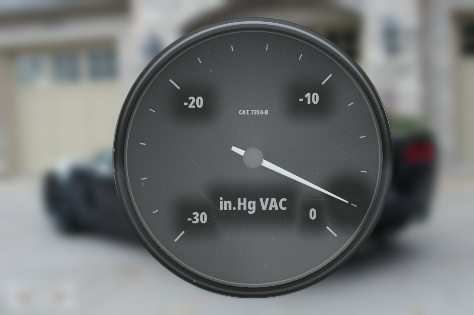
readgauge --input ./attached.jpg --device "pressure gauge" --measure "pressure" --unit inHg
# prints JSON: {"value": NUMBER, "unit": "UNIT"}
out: {"value": -2, "unit": "inHg"}
